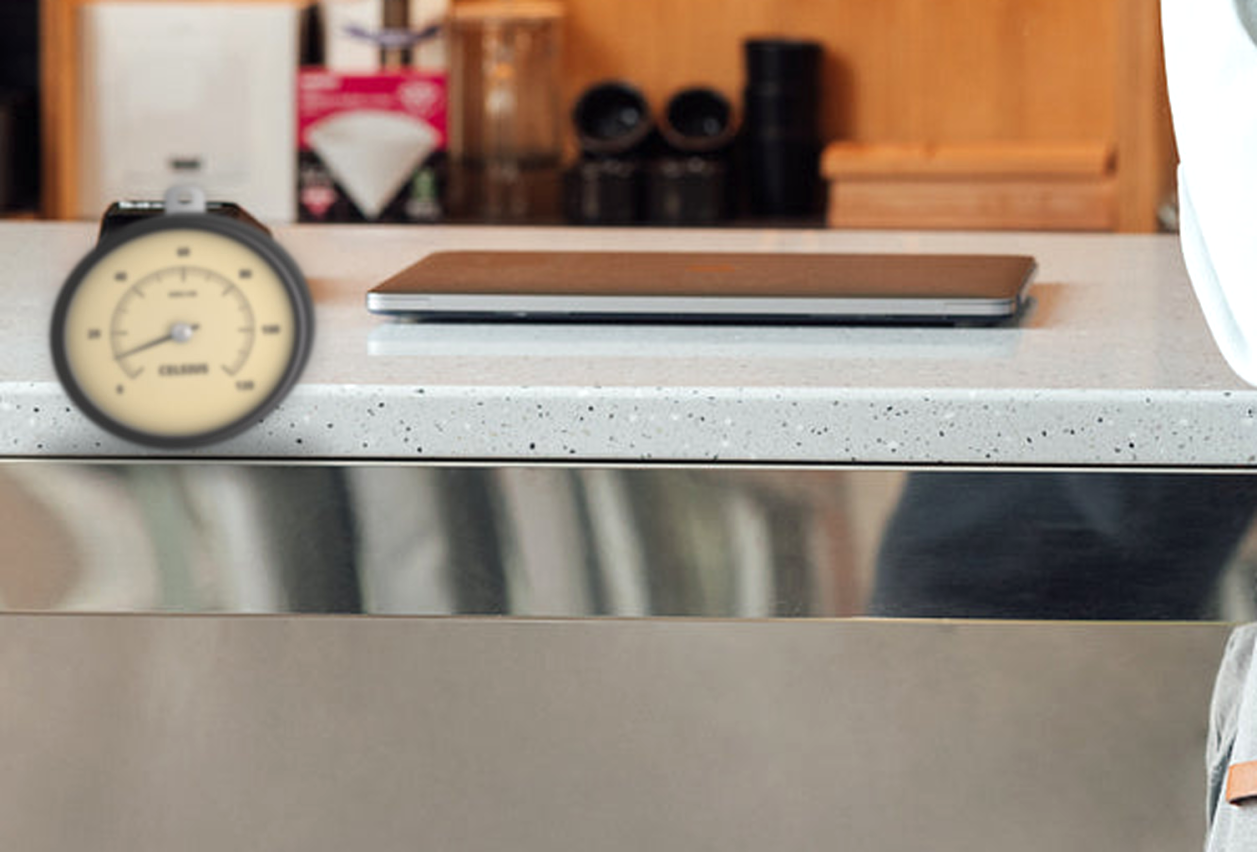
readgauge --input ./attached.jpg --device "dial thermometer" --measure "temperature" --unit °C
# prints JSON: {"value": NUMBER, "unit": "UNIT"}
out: {"value": 10, "unit": "°C"}
